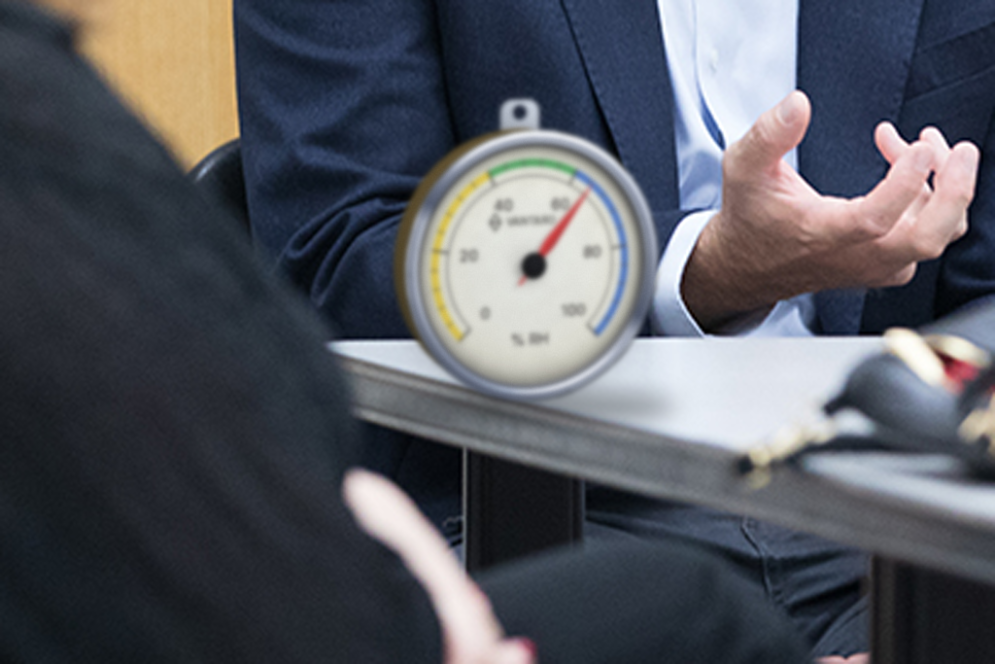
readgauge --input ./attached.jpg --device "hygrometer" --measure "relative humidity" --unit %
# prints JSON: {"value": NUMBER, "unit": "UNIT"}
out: {"value": 64, "unit": "%"}
